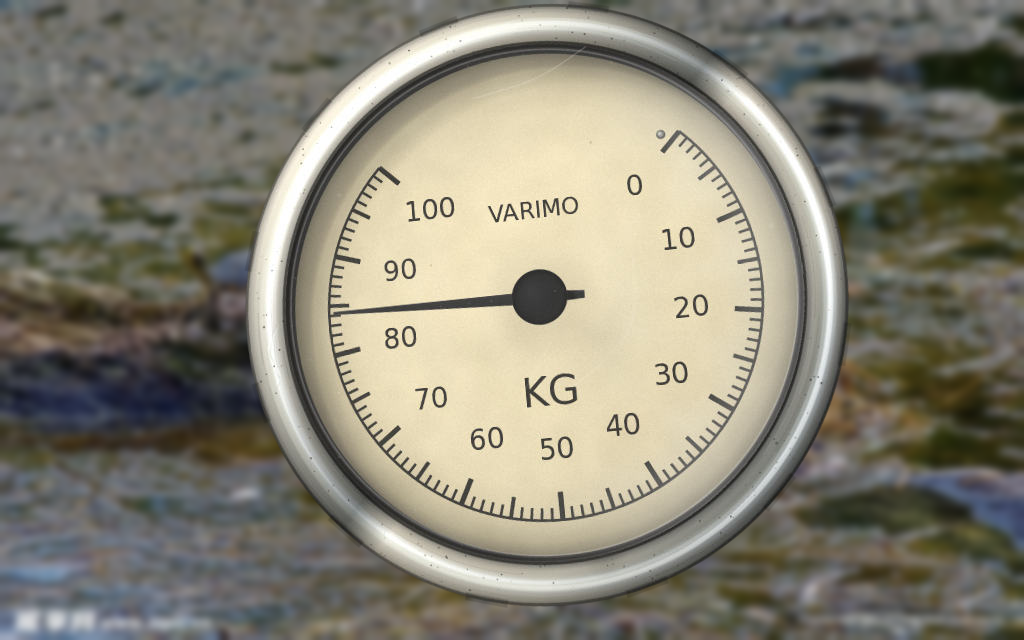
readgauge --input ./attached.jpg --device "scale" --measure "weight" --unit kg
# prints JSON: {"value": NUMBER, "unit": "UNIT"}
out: {"value": 84, "unit": "kg"}
